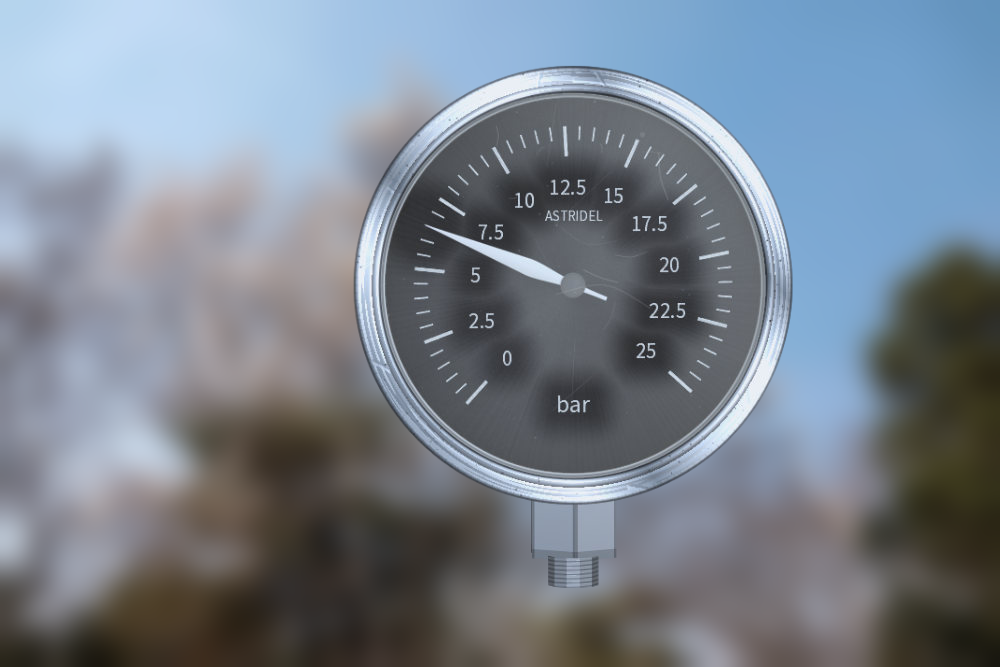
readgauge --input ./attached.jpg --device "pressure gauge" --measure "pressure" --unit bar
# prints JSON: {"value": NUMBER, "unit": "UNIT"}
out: {"value": 6.5, "unit": "bar"}
